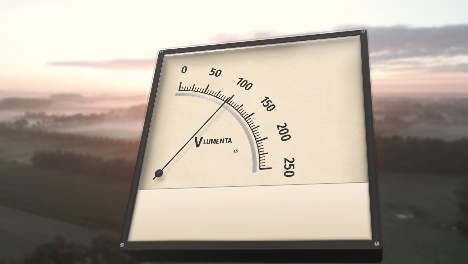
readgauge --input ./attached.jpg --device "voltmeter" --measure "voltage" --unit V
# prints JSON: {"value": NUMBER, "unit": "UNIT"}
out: {"value": 100, "unit": "V"}
